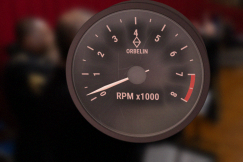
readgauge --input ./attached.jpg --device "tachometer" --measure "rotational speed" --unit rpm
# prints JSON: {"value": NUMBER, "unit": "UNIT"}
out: {"value": 250, "unit": "rpm"}
